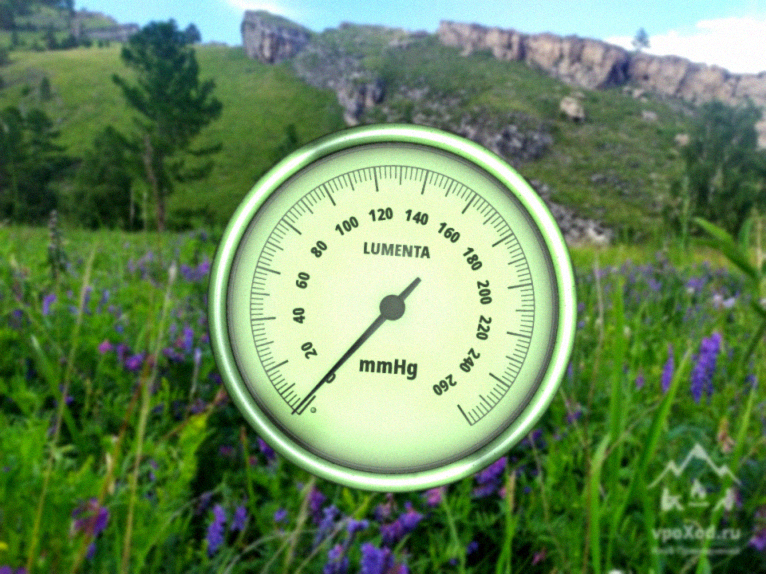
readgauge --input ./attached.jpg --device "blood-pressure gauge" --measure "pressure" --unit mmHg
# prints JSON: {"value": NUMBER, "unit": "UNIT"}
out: {"value": 2, "unit": "mmHg"}
